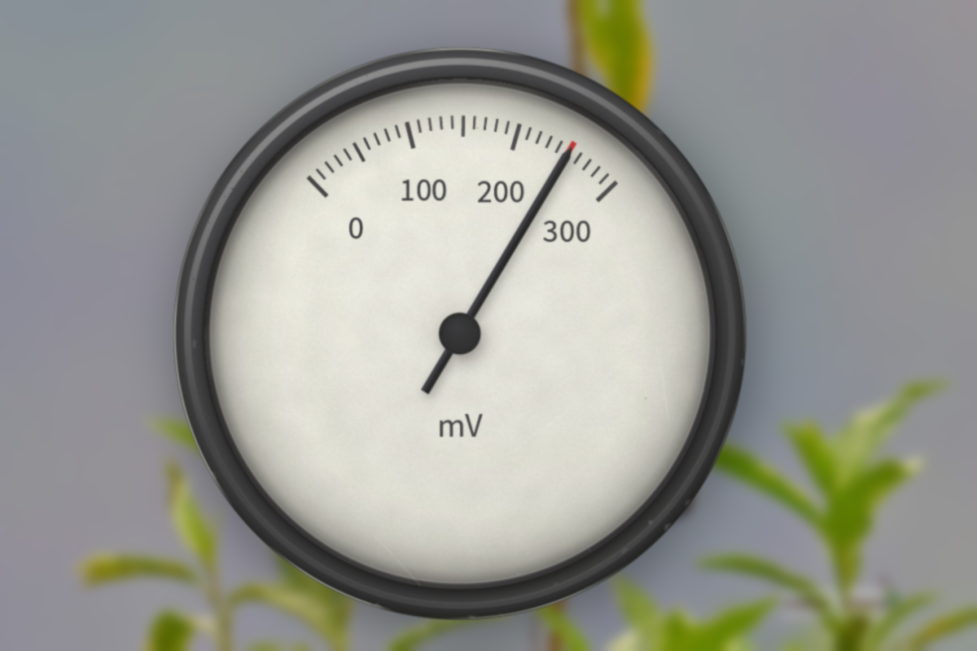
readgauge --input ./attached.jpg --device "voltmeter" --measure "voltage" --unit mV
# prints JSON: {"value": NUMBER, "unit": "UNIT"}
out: {"value": 250, "unit": "mV"}
